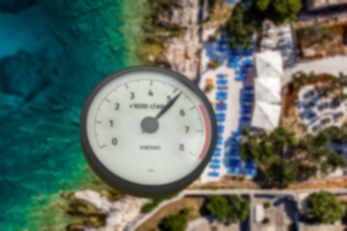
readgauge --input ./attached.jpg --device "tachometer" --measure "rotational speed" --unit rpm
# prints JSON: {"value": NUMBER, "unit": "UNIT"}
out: {"value": 5250, "unit": "rpm"}
